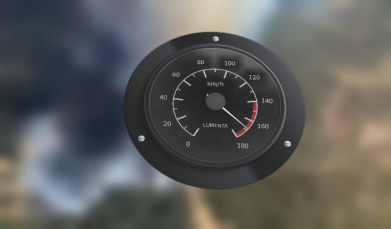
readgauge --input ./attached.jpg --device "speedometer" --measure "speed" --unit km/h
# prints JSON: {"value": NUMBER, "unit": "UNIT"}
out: {"value": 170, "unit": "km/h"}
